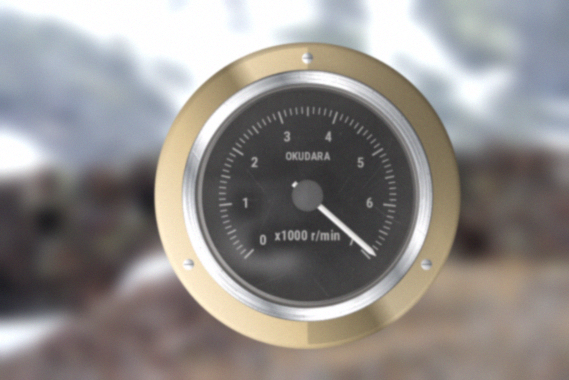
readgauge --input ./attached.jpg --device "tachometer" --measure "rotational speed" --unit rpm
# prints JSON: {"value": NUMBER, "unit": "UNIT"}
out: {"value": 6900, "unit": "rpm"}
